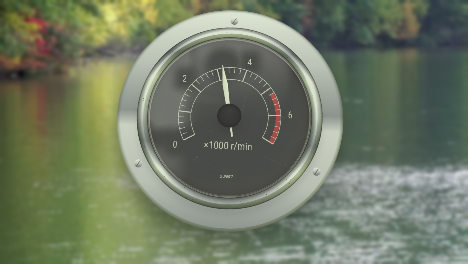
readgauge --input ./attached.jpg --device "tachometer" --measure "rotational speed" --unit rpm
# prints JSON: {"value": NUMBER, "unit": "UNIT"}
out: {"value": 3200, "unit": "rpm"}
